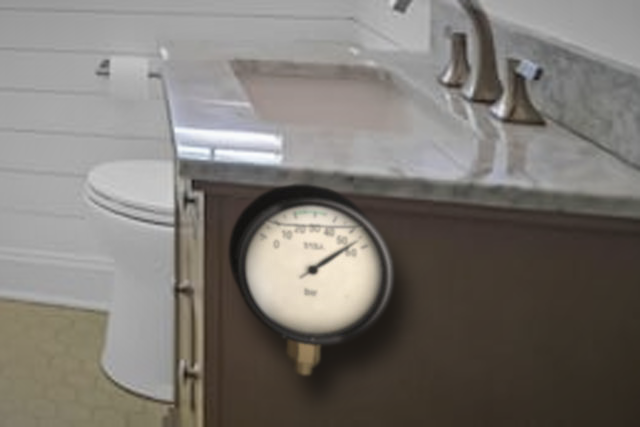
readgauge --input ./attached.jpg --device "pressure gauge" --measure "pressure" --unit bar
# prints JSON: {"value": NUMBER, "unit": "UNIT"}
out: {"value": 55, "unit": "bar"}
